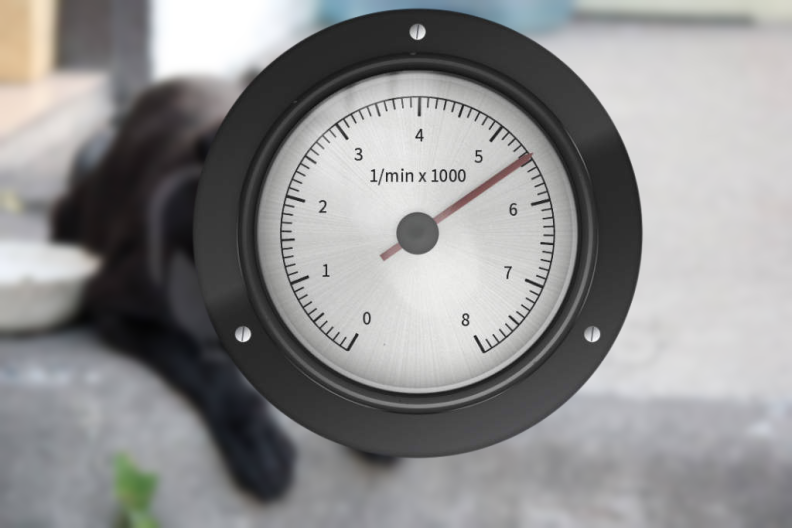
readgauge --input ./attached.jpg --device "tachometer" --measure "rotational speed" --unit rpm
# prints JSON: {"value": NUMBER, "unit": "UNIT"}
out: {"value": 5450, "unit": "rpm"}
